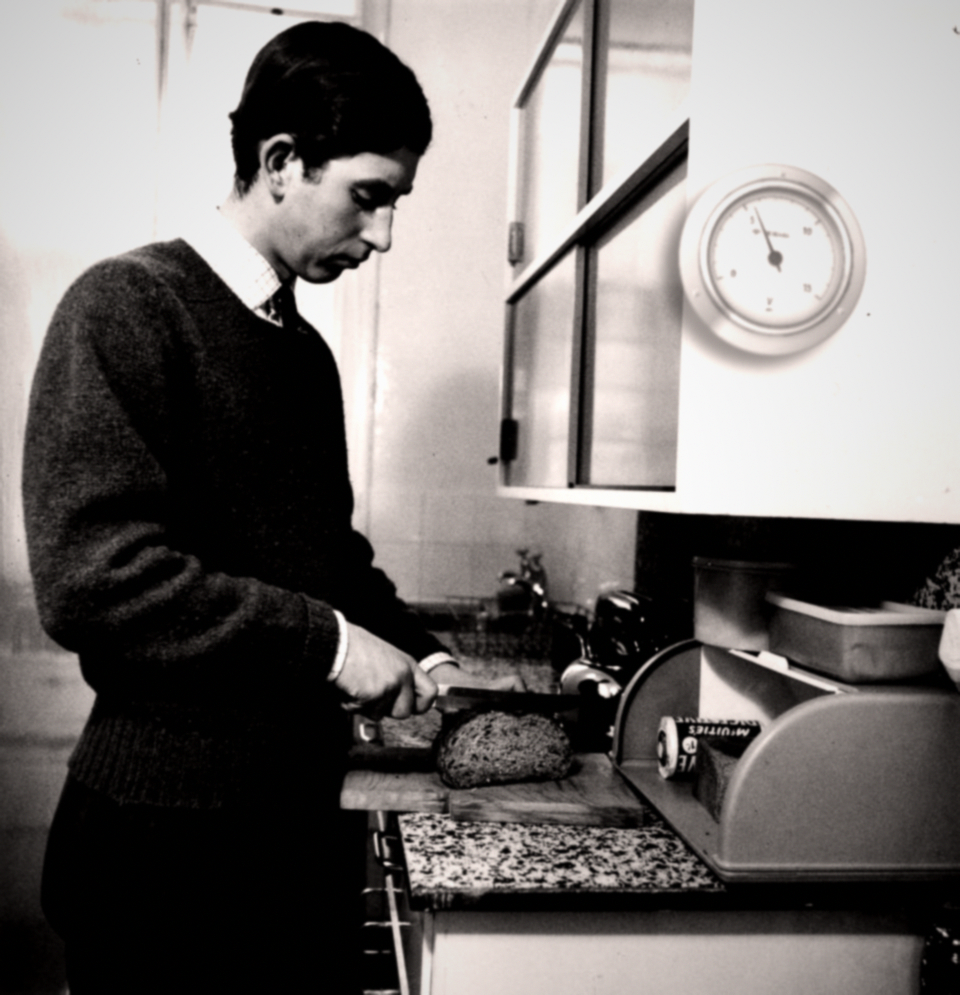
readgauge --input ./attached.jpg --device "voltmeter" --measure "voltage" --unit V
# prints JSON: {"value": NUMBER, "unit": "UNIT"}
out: {"value": 5.5, "unit": "V"}
